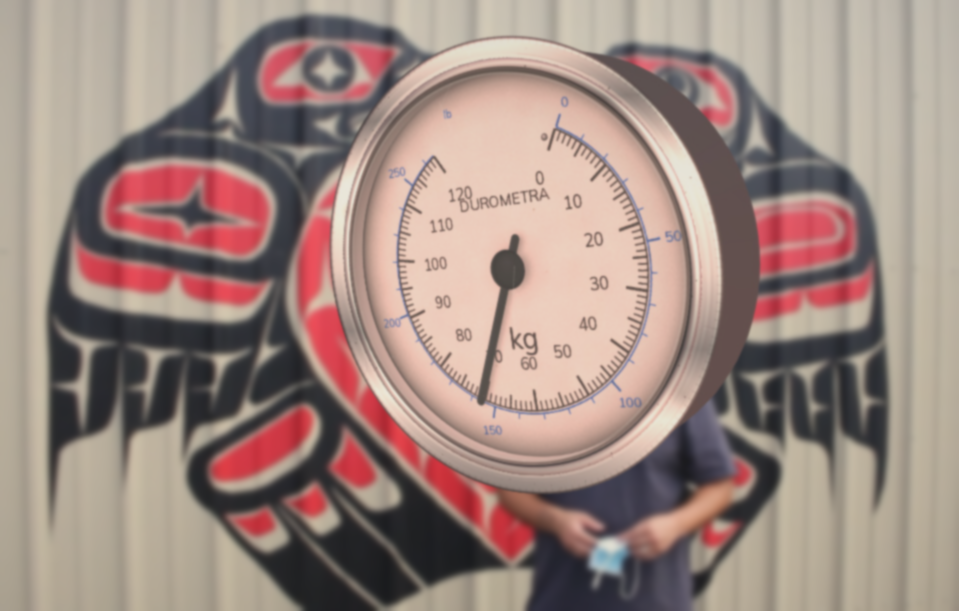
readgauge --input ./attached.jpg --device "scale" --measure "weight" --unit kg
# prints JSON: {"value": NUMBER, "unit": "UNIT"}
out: {"value": 70, "unit": "kg"}
